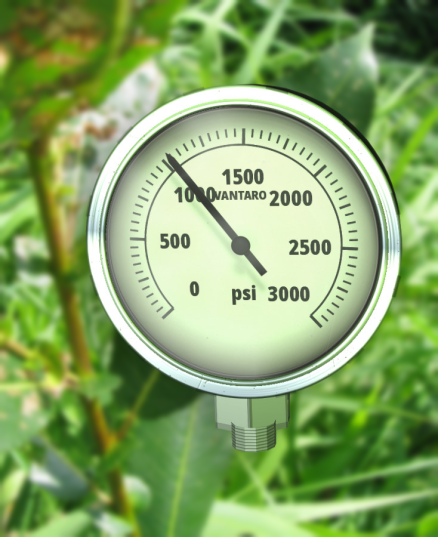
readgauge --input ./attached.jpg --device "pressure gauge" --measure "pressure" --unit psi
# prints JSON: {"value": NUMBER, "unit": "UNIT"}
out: {"value": 1050, "unit": "psi"}
